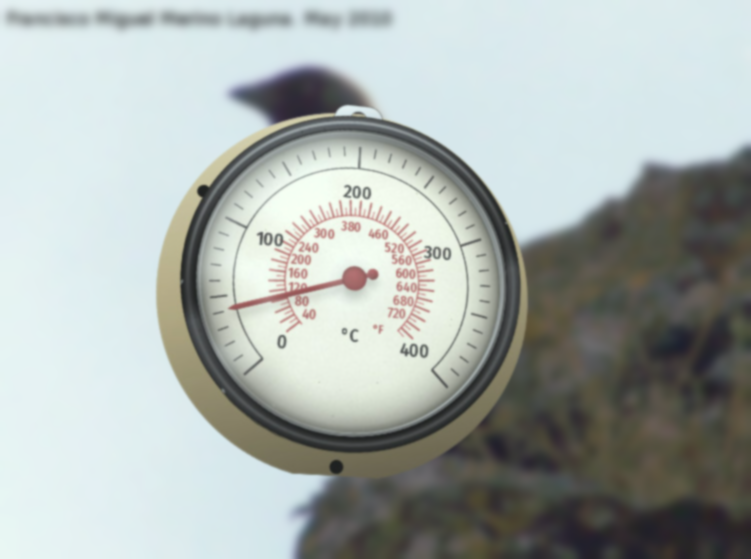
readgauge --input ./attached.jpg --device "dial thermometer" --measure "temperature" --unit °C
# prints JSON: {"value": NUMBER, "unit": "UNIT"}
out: {"value": 40, "unit": "°C"}
